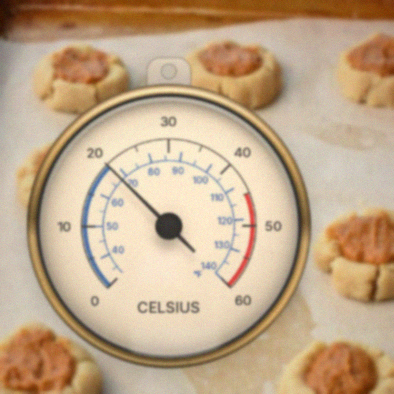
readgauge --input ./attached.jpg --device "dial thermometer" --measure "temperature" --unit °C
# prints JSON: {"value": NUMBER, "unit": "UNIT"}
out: {"value": 20, "unit": "°C"}
